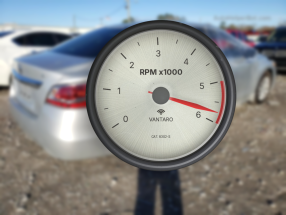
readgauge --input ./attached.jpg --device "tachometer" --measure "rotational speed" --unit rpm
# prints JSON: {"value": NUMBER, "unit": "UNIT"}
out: {"value": 5750, "unit": "rpm"}
